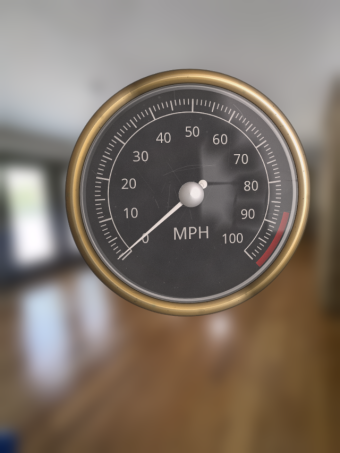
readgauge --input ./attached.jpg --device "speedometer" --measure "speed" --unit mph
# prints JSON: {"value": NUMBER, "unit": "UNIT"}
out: {"value": 1, "unit": "mph"}
